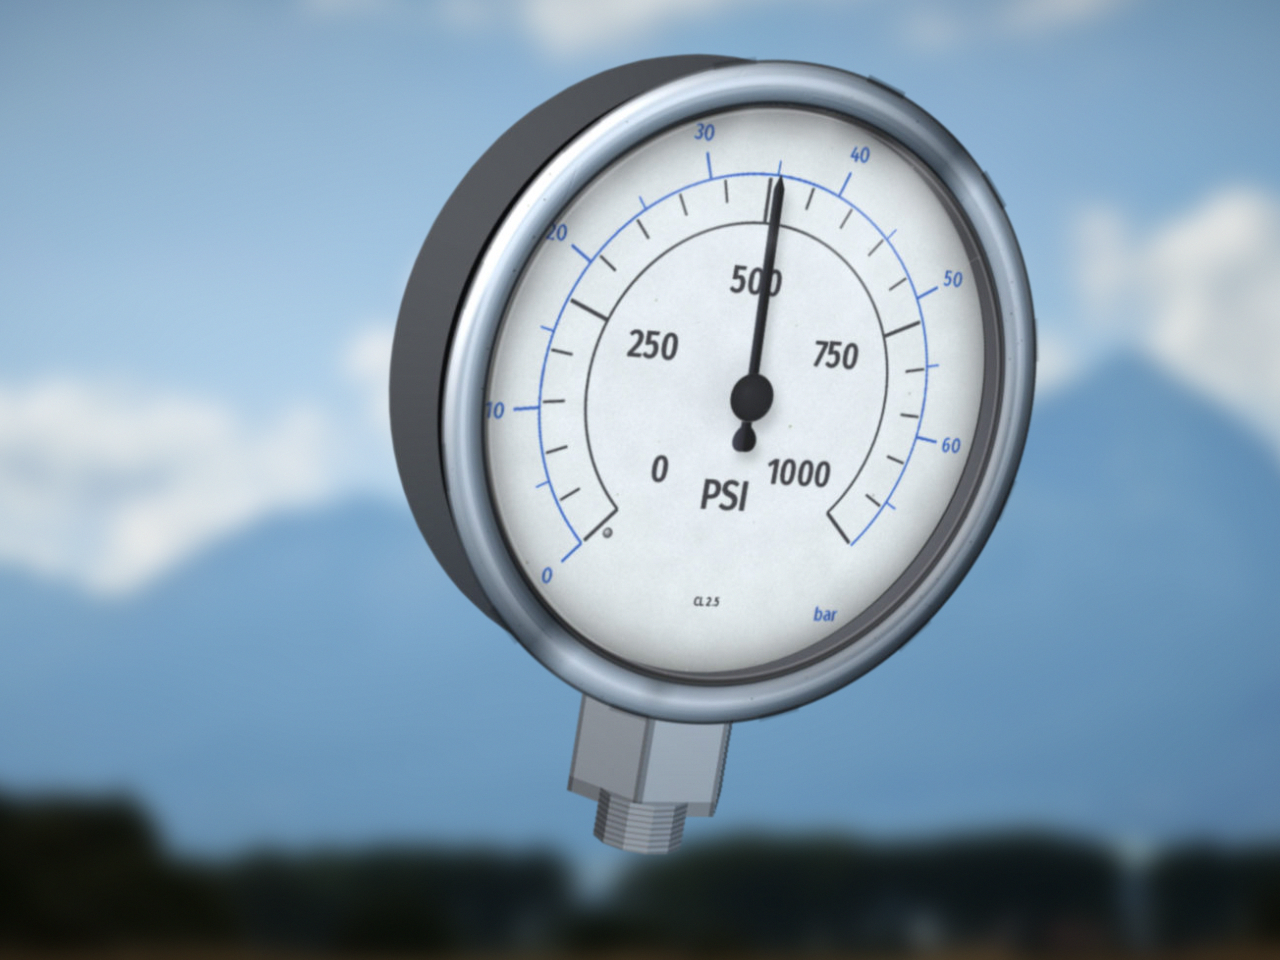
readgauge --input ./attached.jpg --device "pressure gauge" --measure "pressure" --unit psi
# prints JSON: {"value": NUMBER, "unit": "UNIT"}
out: {"value": 500, "unit": "psi"}
